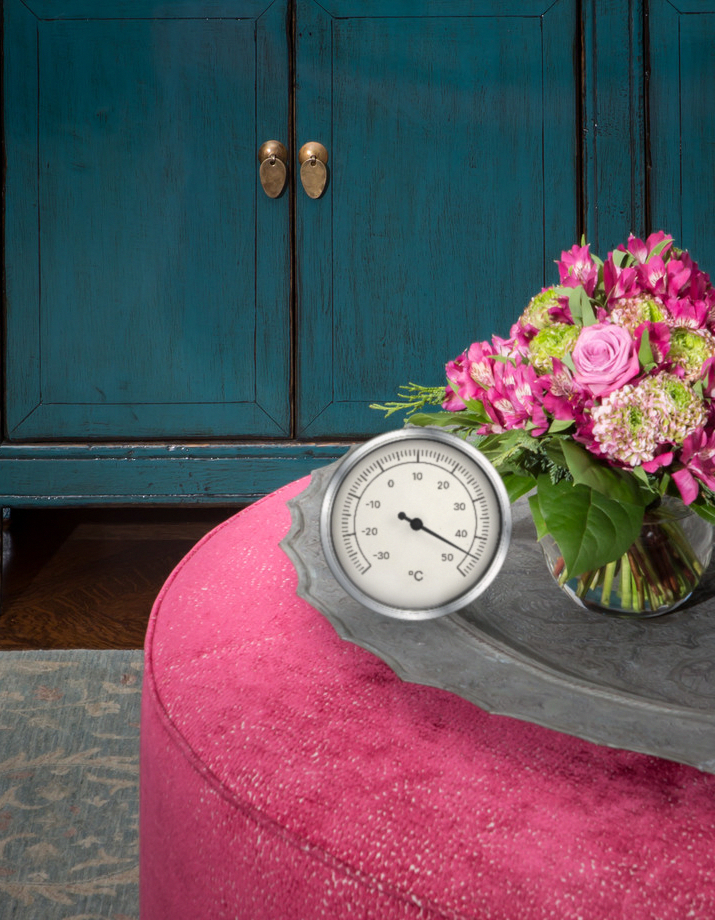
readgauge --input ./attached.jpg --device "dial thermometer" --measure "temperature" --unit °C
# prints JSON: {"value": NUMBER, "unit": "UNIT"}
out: {"value": 45, "unit": "°C"}
